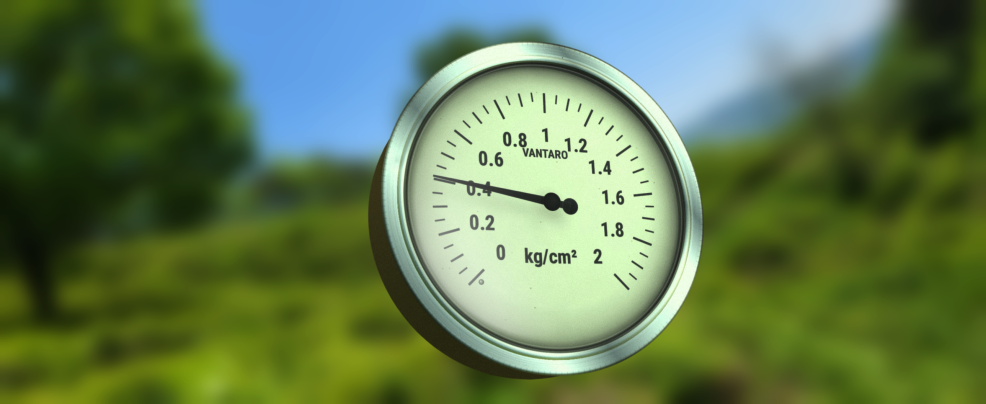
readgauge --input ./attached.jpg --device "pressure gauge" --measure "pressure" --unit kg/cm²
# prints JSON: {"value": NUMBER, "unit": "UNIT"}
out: {"value": 0.4, "unit": "kg/cm²"}
